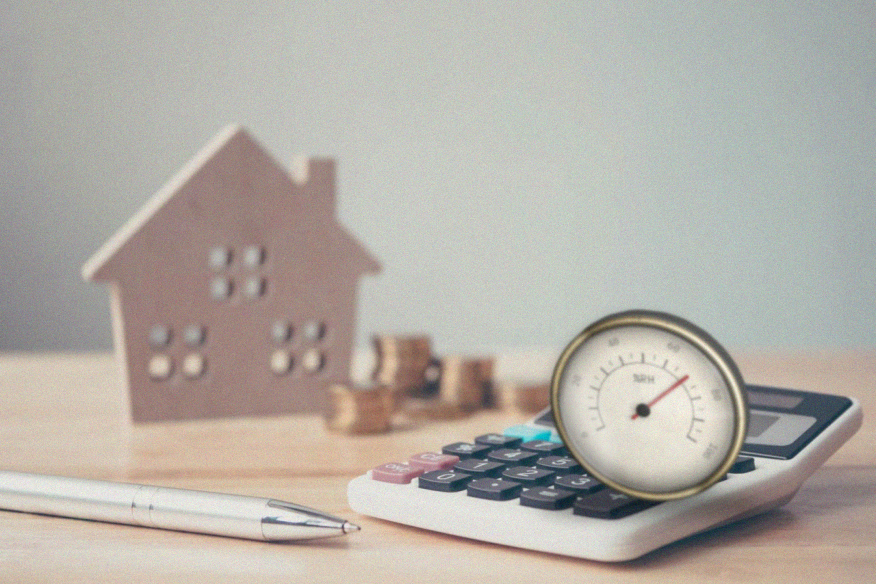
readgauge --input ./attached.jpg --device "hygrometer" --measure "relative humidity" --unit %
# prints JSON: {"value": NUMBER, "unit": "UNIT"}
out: {"value": 70, "unit": "%"}
